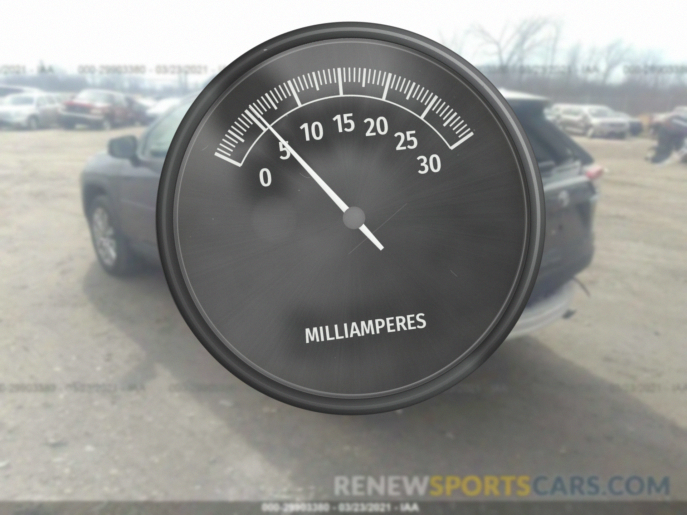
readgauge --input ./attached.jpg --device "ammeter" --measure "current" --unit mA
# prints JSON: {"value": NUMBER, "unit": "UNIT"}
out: {"value": 5.5, "unit": "mA"}
